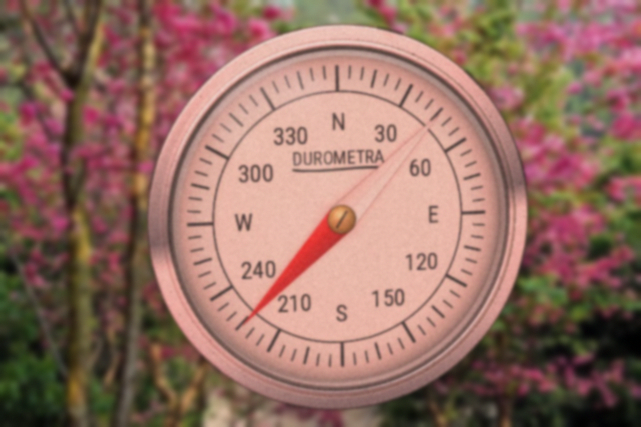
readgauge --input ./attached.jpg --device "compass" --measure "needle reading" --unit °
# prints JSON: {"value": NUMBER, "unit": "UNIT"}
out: {"value": 225, "unit": "°"}
